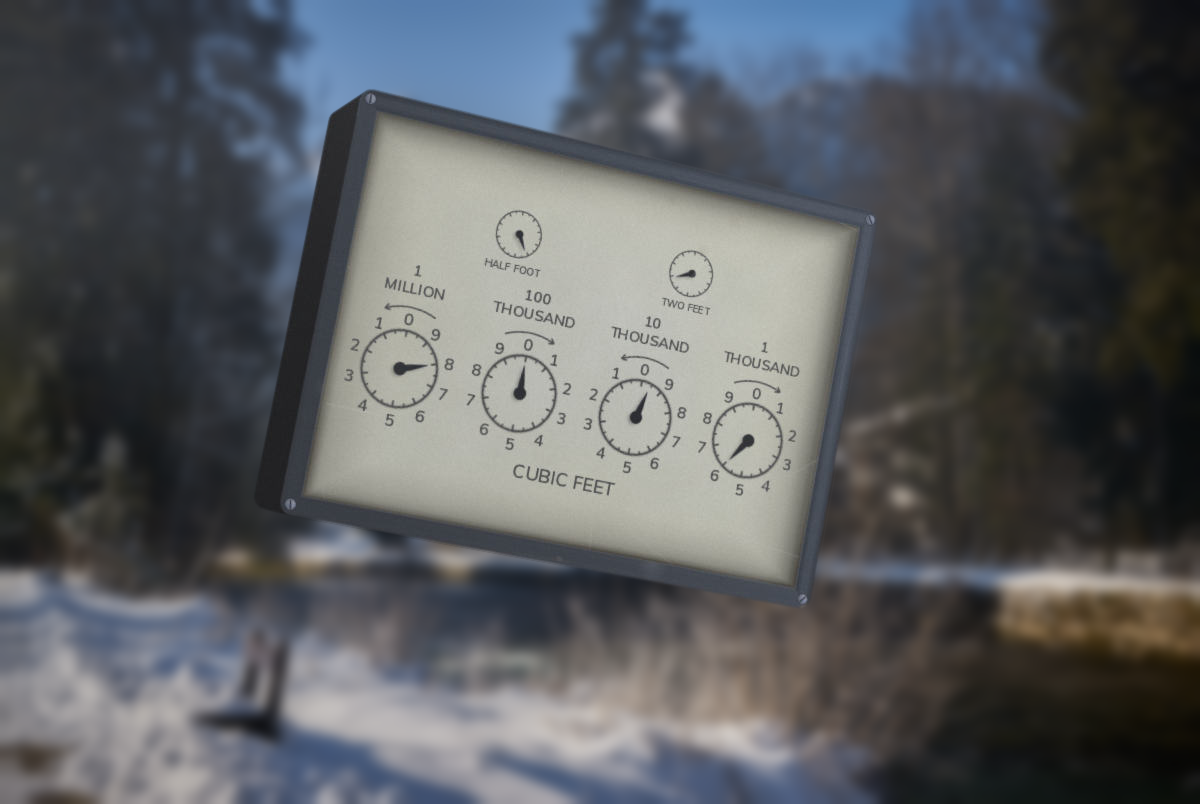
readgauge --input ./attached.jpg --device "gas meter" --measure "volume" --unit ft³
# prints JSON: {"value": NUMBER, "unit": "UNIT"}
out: {"value": 799600, "unit": "ft³"}
